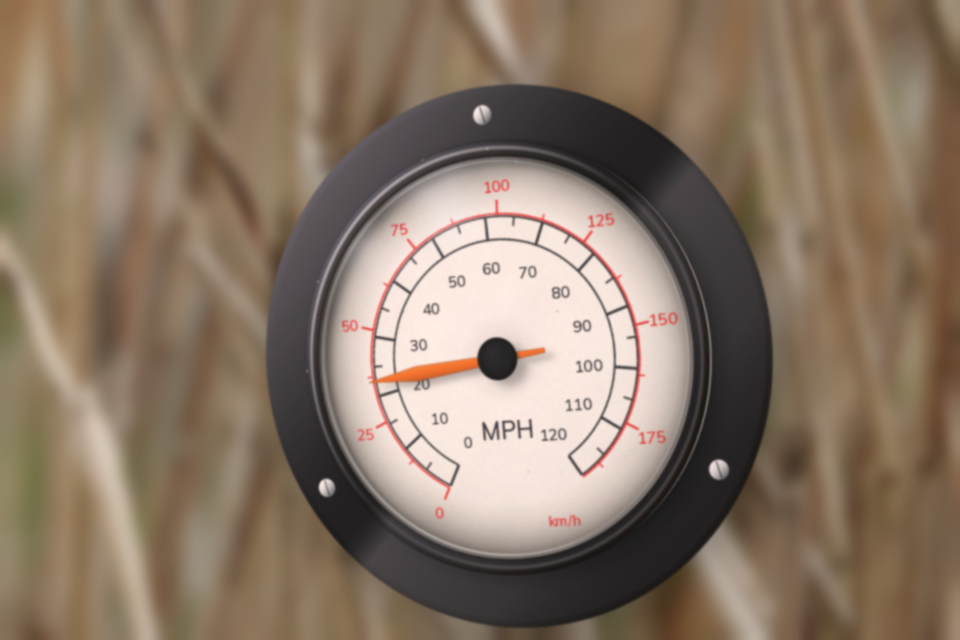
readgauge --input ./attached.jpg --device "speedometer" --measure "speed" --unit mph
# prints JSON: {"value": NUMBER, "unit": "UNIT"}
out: {"value": 22.5, "unit": "mph"}
